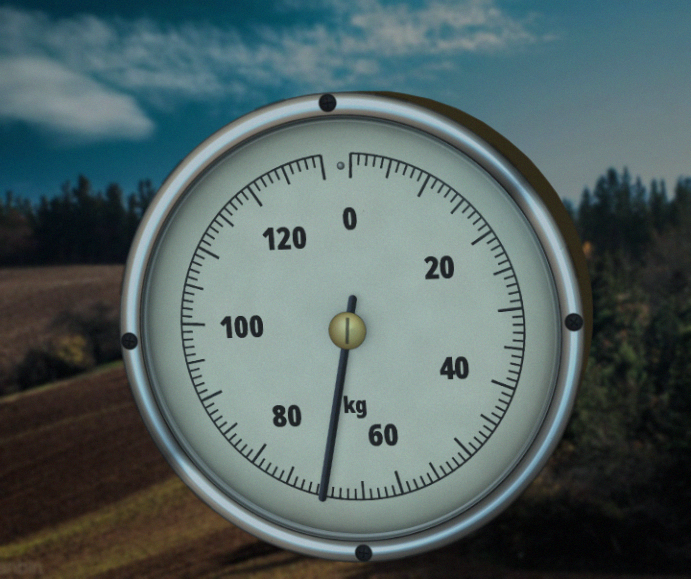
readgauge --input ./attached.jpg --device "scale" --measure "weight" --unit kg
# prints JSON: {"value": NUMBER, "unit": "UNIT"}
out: {"value": 70, "unit": "kg"}
